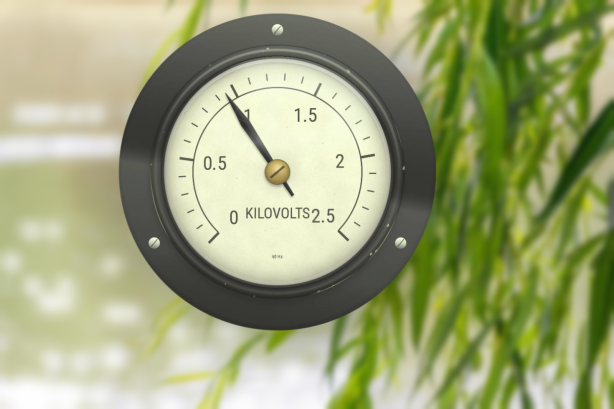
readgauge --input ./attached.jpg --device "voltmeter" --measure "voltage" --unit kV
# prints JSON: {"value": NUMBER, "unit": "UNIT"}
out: {"value": 0.95, "unit": "kV"}
